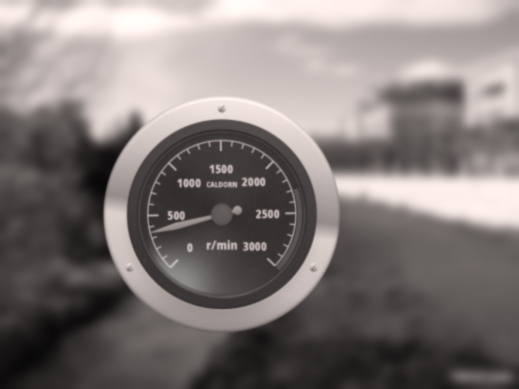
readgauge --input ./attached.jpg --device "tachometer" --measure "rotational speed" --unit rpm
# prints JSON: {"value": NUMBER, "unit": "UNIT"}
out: {"value": 350, "unit": "rpm"}
